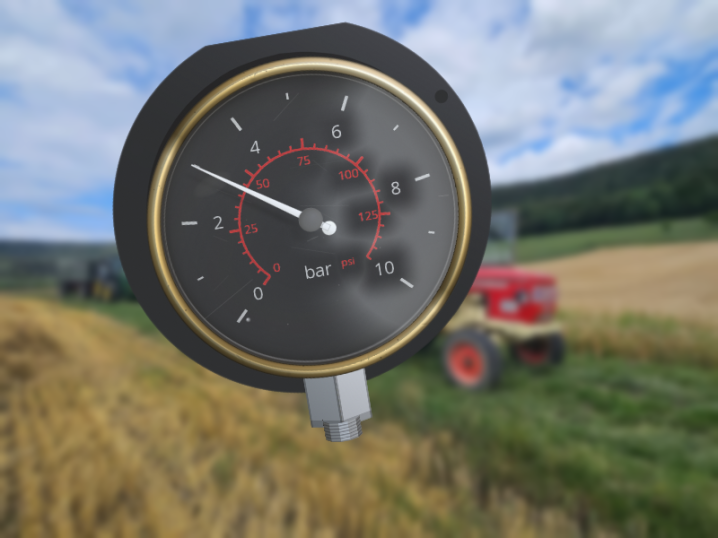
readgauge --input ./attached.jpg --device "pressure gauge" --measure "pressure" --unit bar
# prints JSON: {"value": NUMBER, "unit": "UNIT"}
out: {"value": 3, "unit": "bar"}
